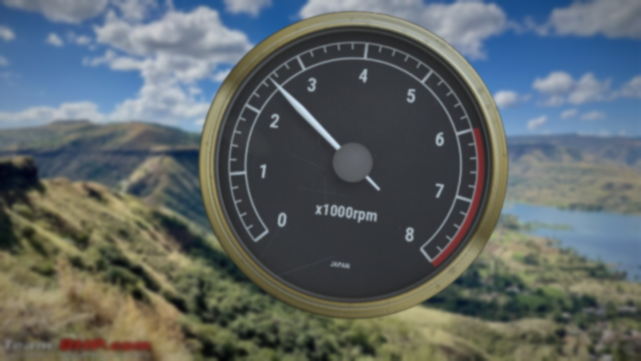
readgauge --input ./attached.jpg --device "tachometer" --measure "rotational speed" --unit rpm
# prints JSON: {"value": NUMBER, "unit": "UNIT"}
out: {"value": 2500, "unit": "rpm"}
